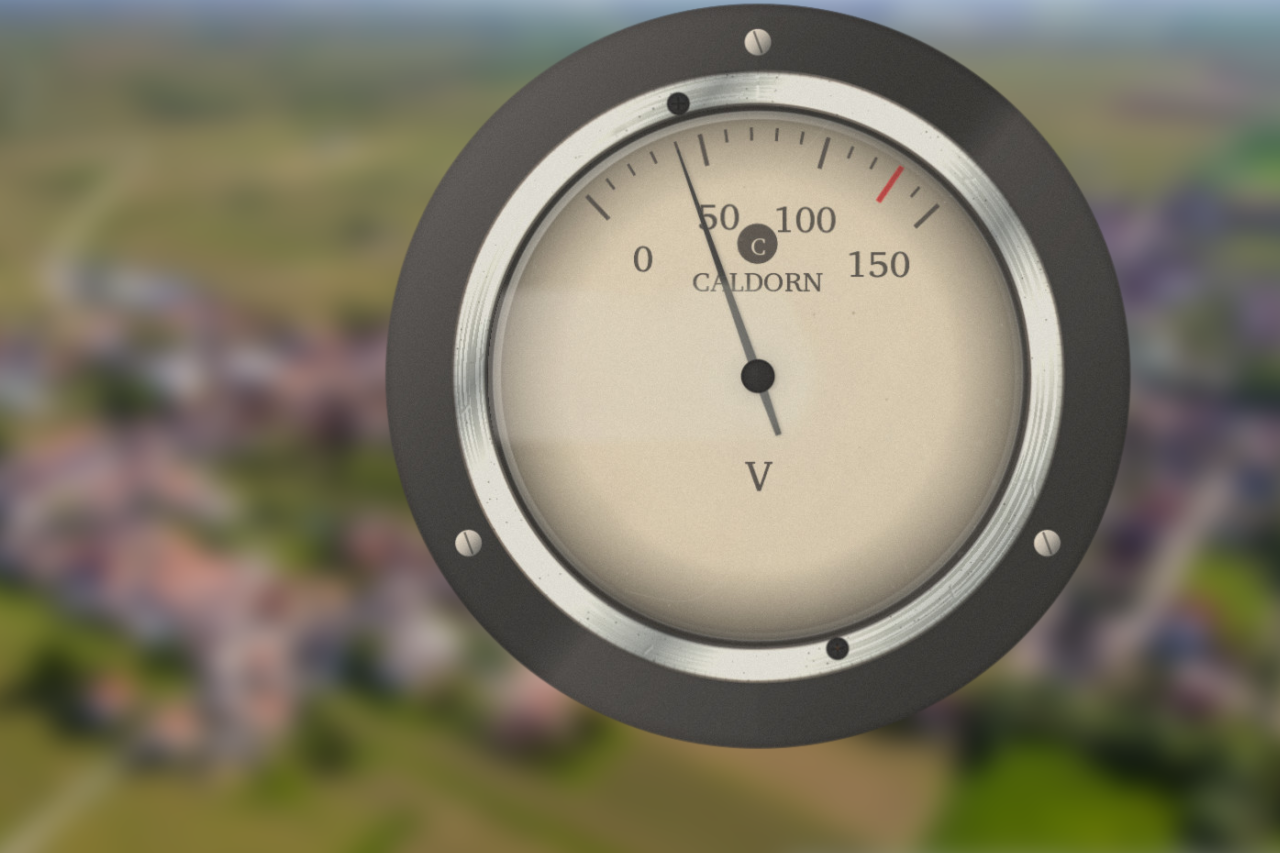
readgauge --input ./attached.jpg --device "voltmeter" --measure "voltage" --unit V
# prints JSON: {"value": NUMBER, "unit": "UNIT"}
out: {"value": 40, "unit": "V"}
